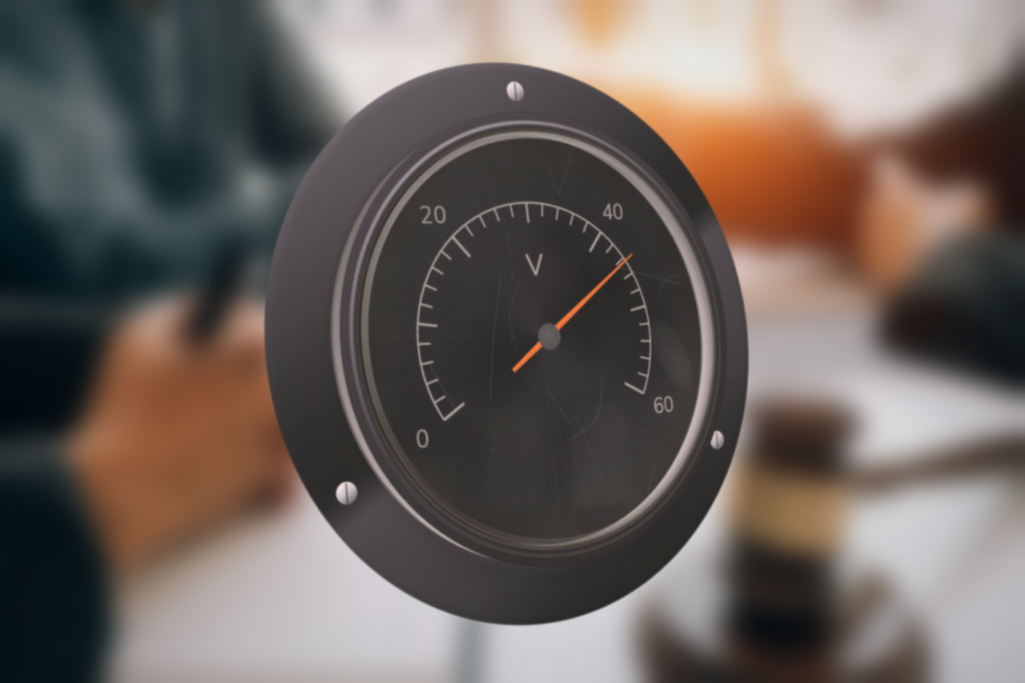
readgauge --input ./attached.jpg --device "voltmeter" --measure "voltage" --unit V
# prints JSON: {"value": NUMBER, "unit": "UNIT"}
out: {"value": 44, "unit": "V"}
